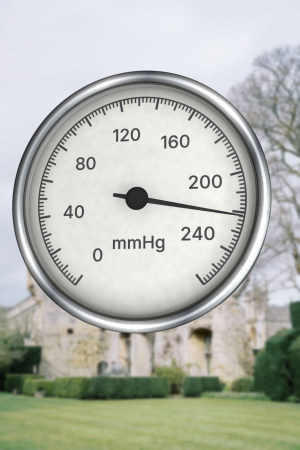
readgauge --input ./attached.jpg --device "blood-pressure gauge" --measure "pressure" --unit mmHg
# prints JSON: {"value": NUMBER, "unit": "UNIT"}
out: {"value": 222, "unit": "mmHg"}
